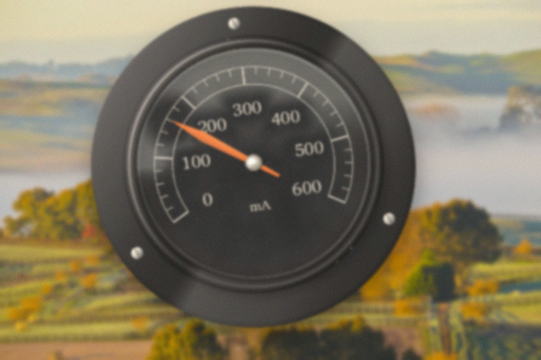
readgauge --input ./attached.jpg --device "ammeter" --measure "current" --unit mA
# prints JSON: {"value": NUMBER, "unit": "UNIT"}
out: {"value": 160, "unit": "mA"}
